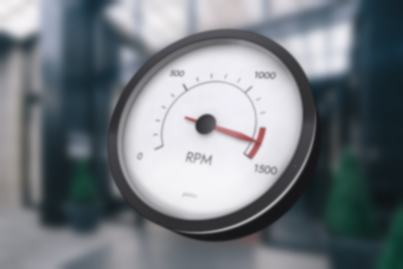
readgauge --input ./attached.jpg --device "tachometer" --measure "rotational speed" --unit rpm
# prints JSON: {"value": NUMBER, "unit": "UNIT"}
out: {"value": 1400, "unit": "rpm"}
